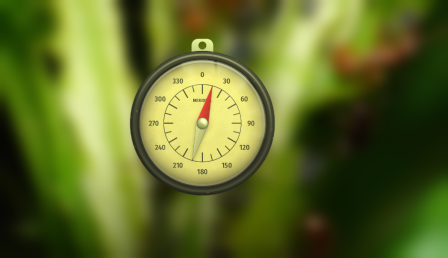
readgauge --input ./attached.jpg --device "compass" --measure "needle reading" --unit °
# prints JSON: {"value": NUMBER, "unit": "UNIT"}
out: {"value": 15, "unit": "°"}
